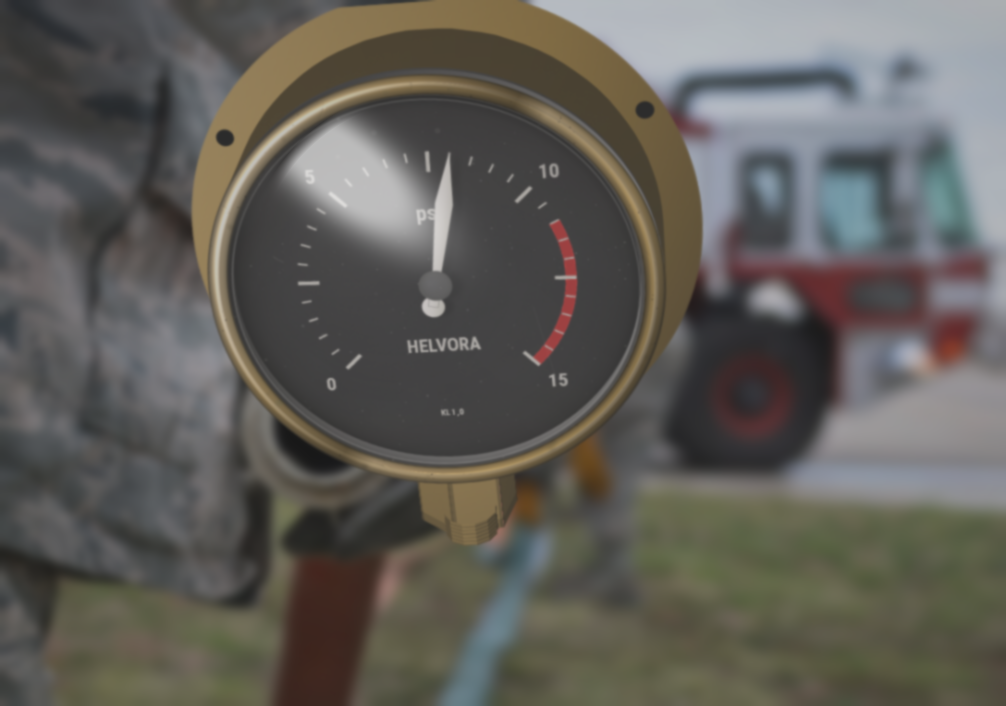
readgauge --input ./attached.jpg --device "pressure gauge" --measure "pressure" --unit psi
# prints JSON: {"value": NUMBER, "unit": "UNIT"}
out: {"value": 8, "unit": "psi"}
